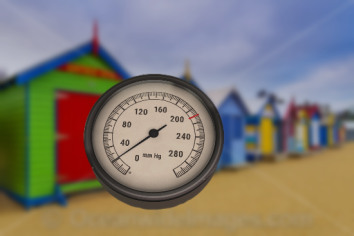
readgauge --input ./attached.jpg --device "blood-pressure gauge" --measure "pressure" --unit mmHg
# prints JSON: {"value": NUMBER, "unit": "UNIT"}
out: {"value": 20, "unit": "mmHg"}
